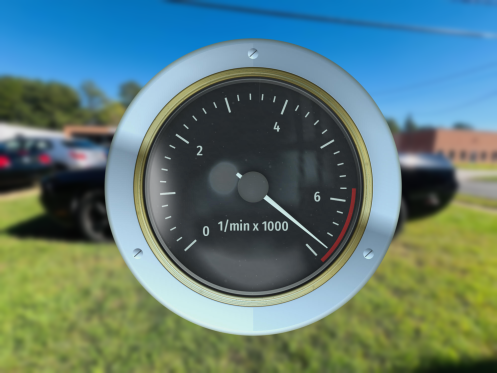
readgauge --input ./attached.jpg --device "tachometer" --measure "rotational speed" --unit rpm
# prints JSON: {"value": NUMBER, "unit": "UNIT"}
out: {"value": 6800, "unit": "rpm"}
